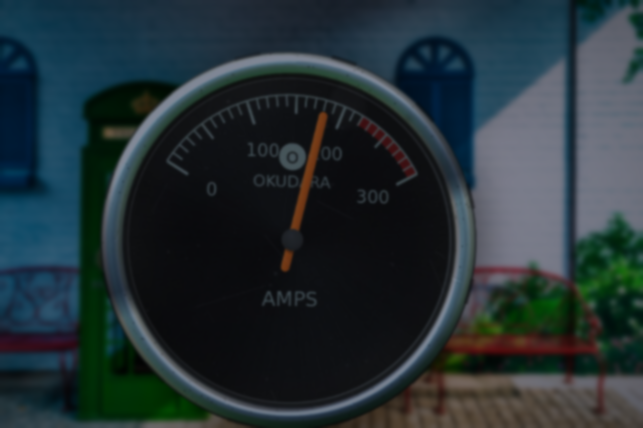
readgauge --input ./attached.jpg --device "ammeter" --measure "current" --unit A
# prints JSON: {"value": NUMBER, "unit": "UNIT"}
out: {"value": 180, "unit": "A"}
